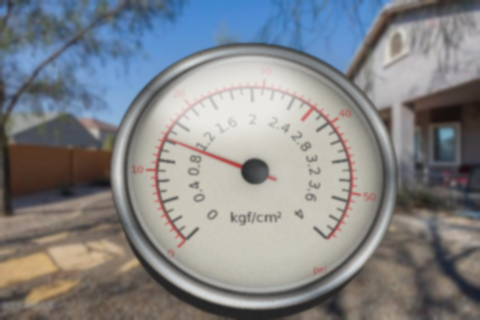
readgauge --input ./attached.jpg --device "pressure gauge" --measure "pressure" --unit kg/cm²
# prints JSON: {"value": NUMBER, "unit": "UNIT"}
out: {"value": 1, "unit": "kg/cm²"}
